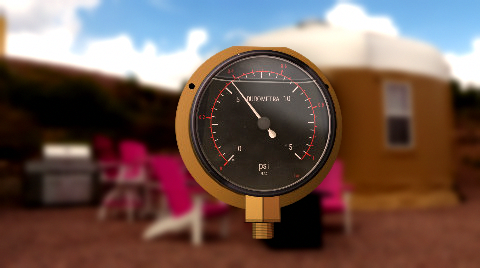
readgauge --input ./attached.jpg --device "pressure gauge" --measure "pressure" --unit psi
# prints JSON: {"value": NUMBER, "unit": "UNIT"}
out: {"value": 5.5, "unit": "psi"}
